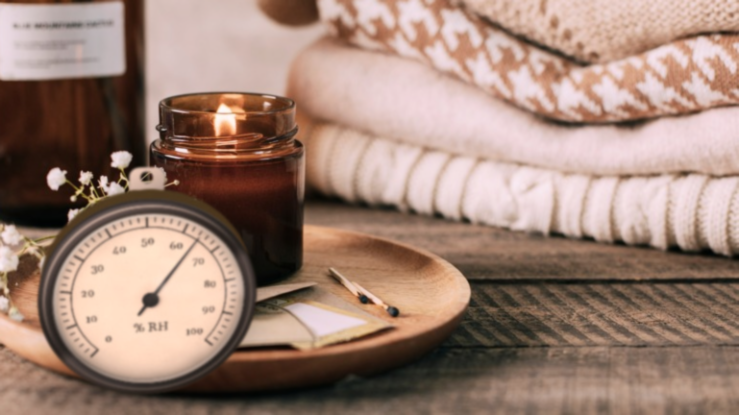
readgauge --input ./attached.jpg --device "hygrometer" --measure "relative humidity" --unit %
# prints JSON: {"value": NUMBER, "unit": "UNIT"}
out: {"value": 64, "unit": "%"}
